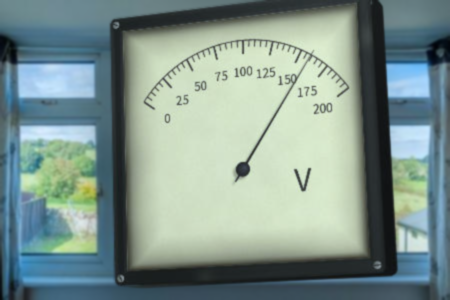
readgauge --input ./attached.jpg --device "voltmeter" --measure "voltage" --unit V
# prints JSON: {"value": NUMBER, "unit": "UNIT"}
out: {"value": 160, "unit": "V"}
